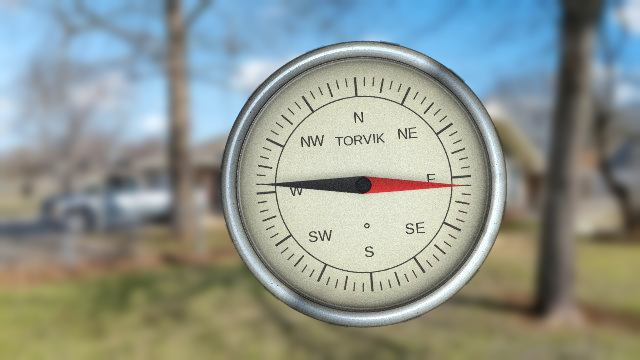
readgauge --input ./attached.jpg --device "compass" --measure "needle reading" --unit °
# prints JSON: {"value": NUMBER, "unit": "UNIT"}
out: {"value": 95, "unit": "°"}
